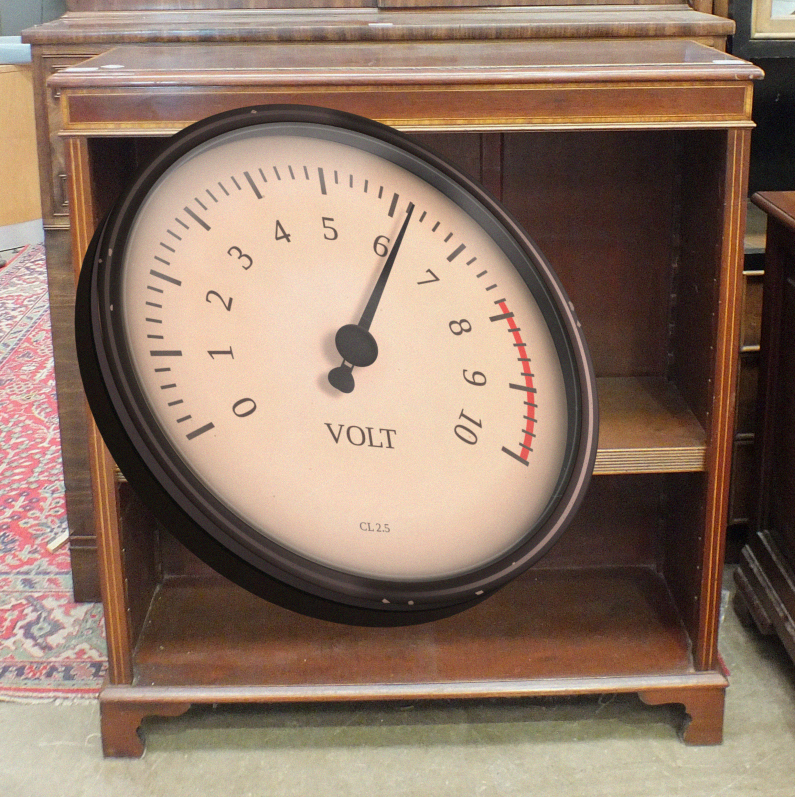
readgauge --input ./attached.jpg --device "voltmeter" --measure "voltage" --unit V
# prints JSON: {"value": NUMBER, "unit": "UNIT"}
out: {"value": 6.2, "unit": "V"}
